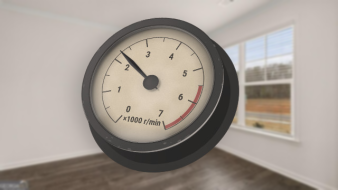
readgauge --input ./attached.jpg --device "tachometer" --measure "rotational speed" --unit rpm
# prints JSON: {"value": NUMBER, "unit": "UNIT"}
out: {"value": 2250, "unit": "rpm"}
